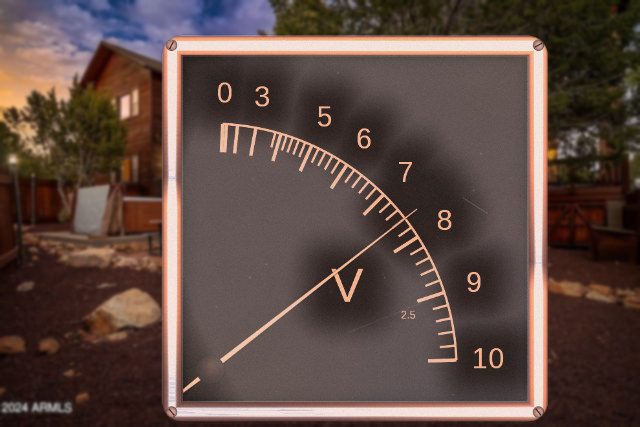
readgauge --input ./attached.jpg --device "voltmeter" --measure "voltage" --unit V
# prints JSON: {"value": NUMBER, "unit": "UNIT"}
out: {"value": 7.6, "unit": "V"}
